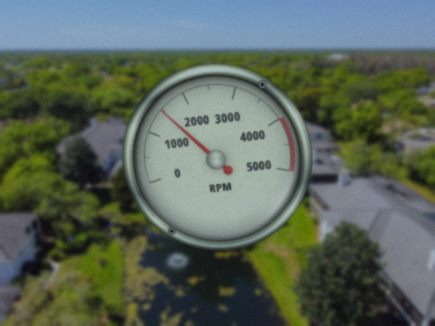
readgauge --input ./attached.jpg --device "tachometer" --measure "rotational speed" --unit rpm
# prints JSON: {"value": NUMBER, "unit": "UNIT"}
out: {"value": 1500, "unit": "rpm"}
